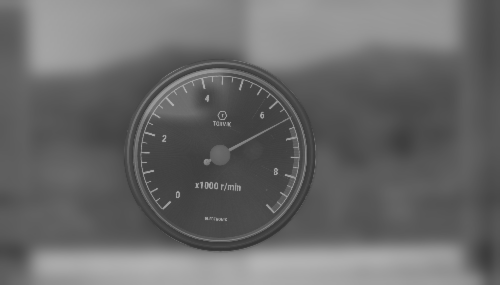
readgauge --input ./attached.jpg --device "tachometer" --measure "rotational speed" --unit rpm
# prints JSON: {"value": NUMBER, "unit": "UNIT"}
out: {"value": 6500, "unit": "rpm"}
